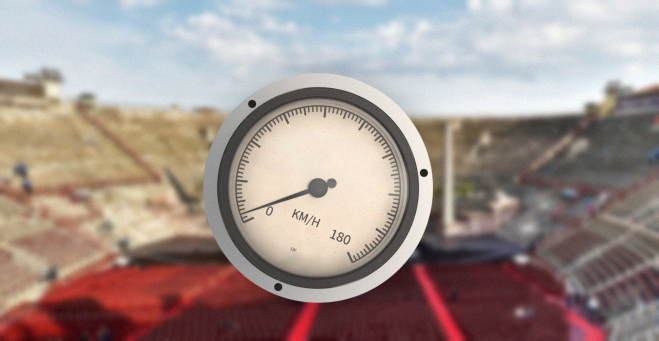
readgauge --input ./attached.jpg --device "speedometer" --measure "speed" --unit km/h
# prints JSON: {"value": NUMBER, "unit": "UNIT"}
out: {"value": 4, "unit": "km/h"}
